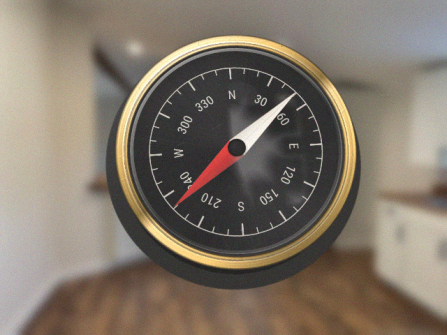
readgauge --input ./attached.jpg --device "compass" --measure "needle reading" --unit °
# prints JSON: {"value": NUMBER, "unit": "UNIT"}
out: {"value": 230, "unit": "°"}
